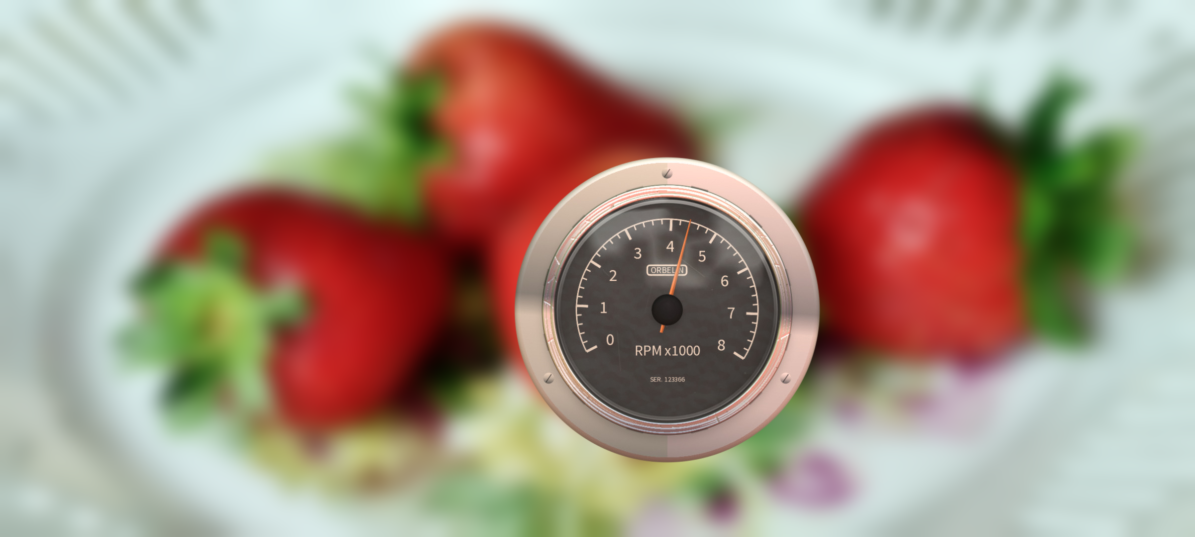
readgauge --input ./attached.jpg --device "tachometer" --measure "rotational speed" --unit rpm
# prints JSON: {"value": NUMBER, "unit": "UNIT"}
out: {"value": 4400, "unit": "rpm"}
